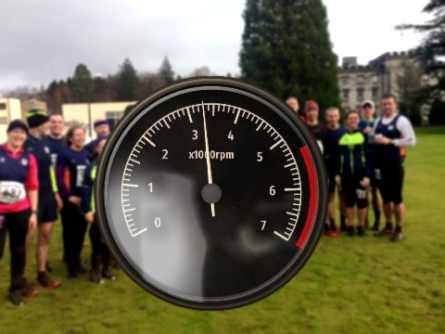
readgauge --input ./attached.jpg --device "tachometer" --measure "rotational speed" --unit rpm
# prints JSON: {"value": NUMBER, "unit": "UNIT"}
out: {"value": 3300, "unit": "rpm"}
